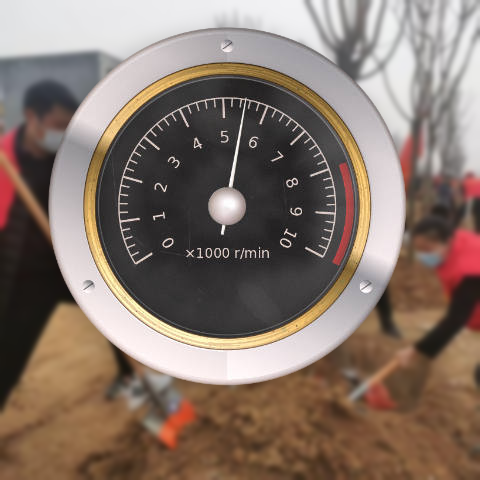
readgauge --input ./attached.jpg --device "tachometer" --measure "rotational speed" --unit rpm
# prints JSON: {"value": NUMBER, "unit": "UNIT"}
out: {"value": 5500, "unit": "rpm"}
